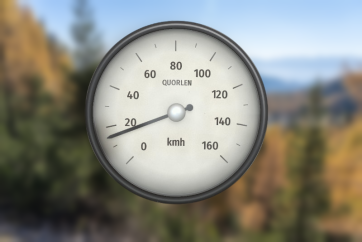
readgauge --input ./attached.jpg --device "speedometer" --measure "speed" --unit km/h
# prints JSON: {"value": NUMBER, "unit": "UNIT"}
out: {"value": 15, "unit": "km/h"}
